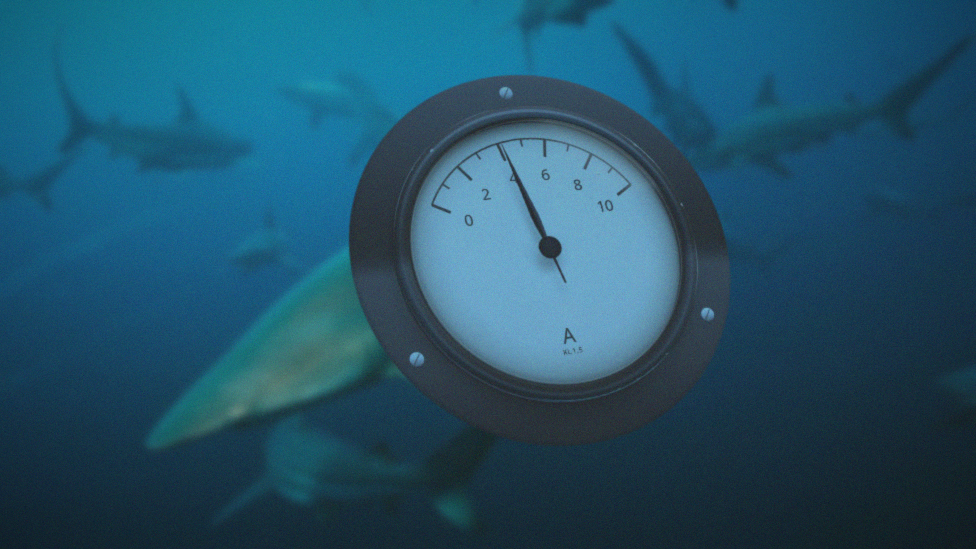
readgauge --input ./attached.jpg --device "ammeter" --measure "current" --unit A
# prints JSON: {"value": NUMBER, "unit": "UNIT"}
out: {"value": 4, "unit": "A"}
